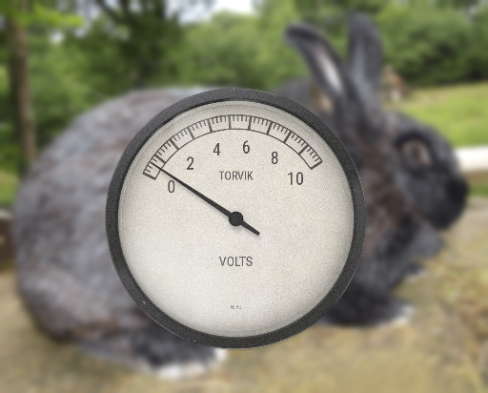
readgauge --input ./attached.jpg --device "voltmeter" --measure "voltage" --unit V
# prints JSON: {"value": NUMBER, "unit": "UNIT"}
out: {"value": 0.6, "unit": "V"}
